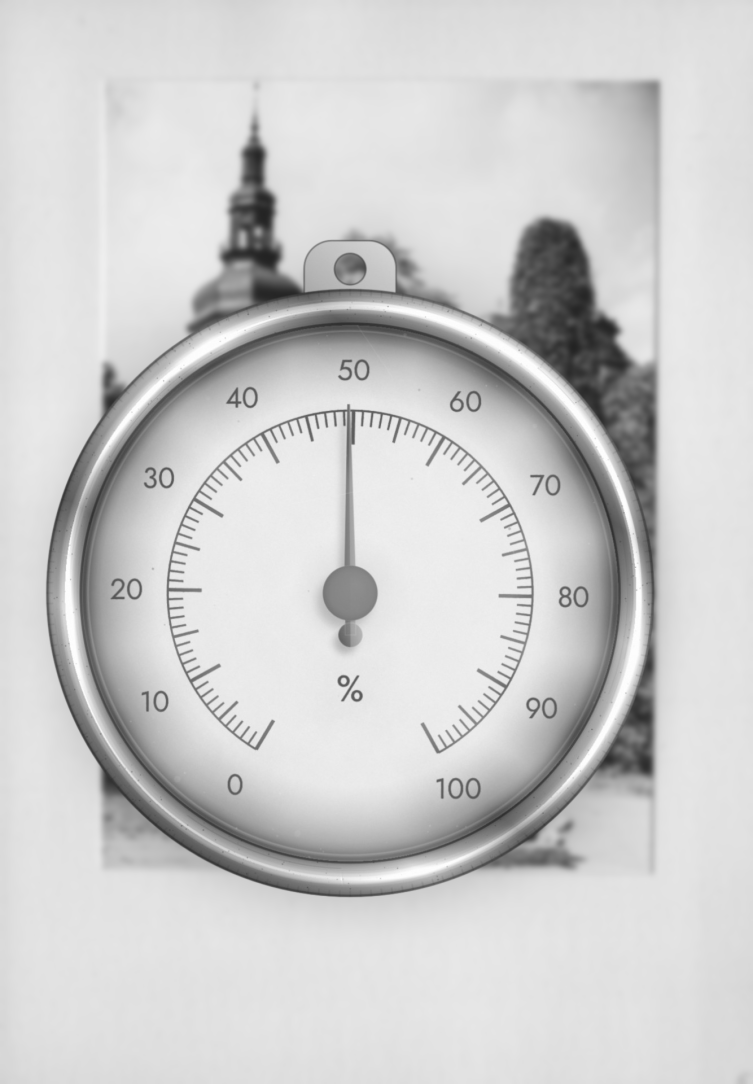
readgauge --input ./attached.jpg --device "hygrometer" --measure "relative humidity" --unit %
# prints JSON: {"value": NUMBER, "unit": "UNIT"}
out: {"value": 49.5, "unit": "%"}
